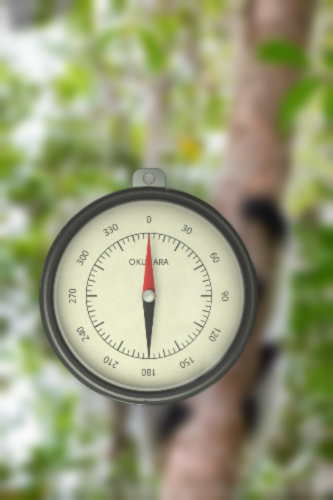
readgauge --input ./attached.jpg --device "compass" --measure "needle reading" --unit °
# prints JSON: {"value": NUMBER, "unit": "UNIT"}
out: {"value": 0, "unit": "°"}
